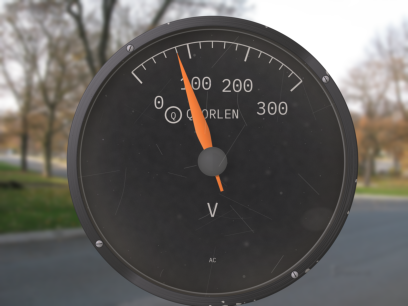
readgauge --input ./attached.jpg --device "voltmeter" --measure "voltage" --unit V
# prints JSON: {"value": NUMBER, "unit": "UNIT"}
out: {"value": 80, "unit": "V"}
